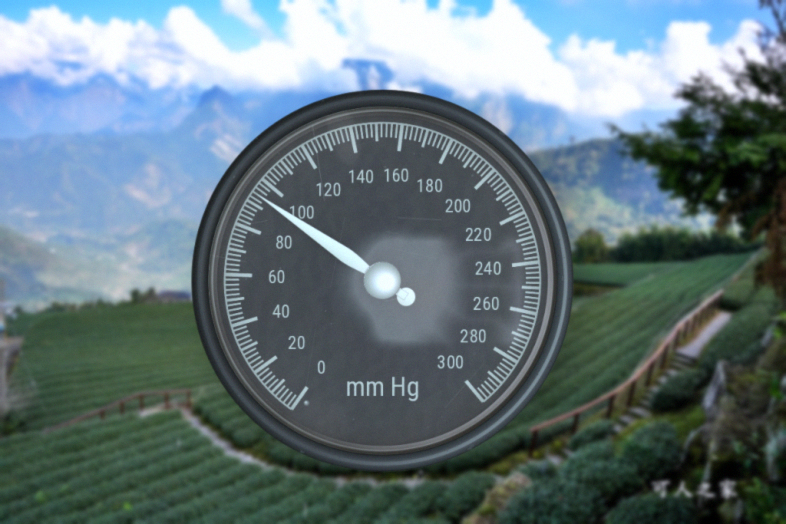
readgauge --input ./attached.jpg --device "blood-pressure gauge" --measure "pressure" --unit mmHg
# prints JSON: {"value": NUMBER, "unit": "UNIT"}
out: {"value": 94, "unit": "mmHg"}
